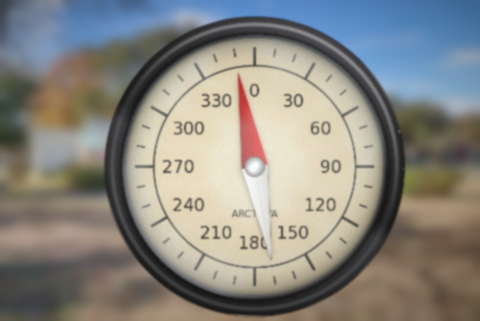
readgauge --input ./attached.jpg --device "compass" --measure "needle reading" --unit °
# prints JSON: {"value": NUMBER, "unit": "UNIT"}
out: {"value": 350, "unit": "°"}
